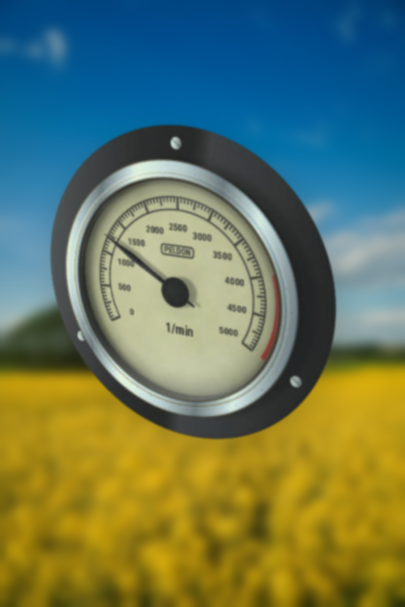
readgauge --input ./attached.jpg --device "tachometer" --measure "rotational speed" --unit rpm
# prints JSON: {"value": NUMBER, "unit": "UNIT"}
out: {"value": 1250, "unit": "rpm"}
